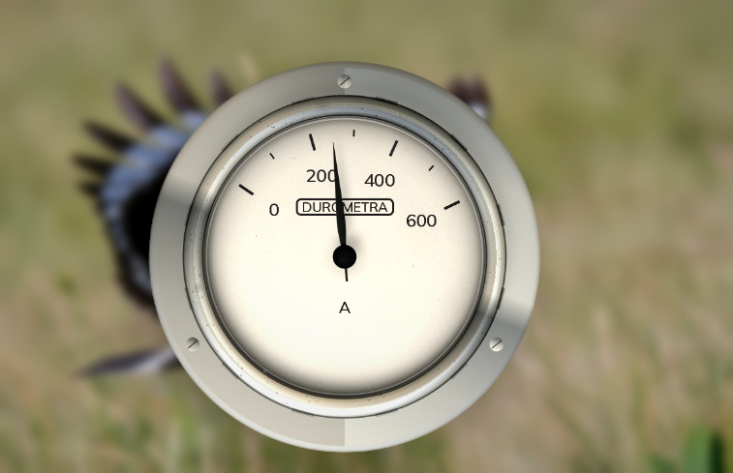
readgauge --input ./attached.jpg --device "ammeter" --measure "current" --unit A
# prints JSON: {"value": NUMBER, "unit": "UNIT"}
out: {"value": 250, "unit": "A"}
